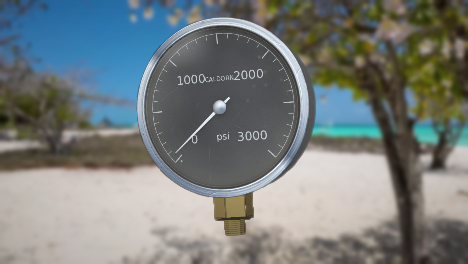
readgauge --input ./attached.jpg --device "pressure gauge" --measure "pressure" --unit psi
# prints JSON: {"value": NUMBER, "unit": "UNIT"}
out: {"value": 50, "unit": "psi"}
